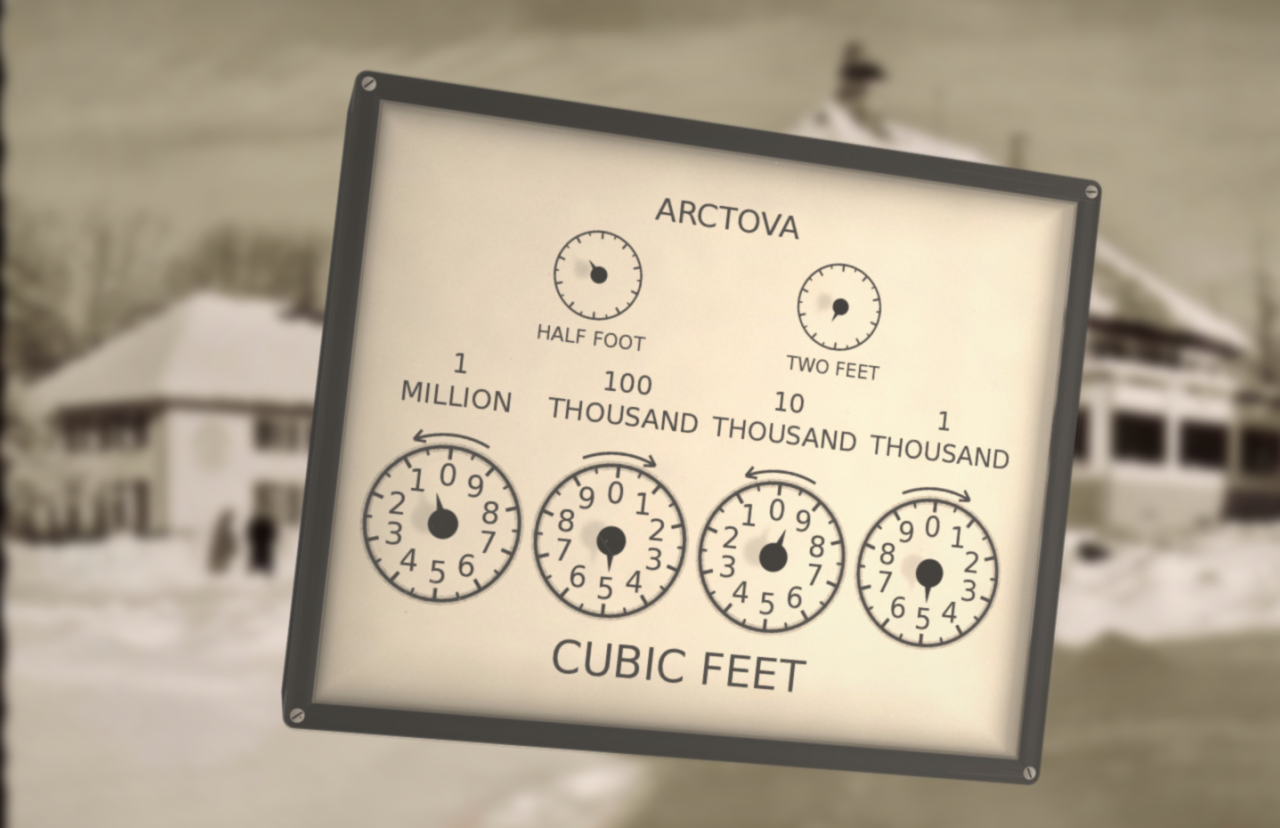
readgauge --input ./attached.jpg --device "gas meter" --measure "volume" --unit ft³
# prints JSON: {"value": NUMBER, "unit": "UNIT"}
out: {"value": 49500, "unit": "ft³"}
